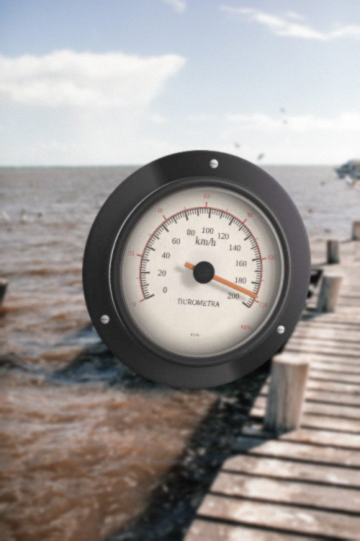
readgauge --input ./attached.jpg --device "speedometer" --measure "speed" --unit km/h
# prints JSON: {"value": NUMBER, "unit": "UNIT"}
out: {"value": 190, "unit": "km/h"}
